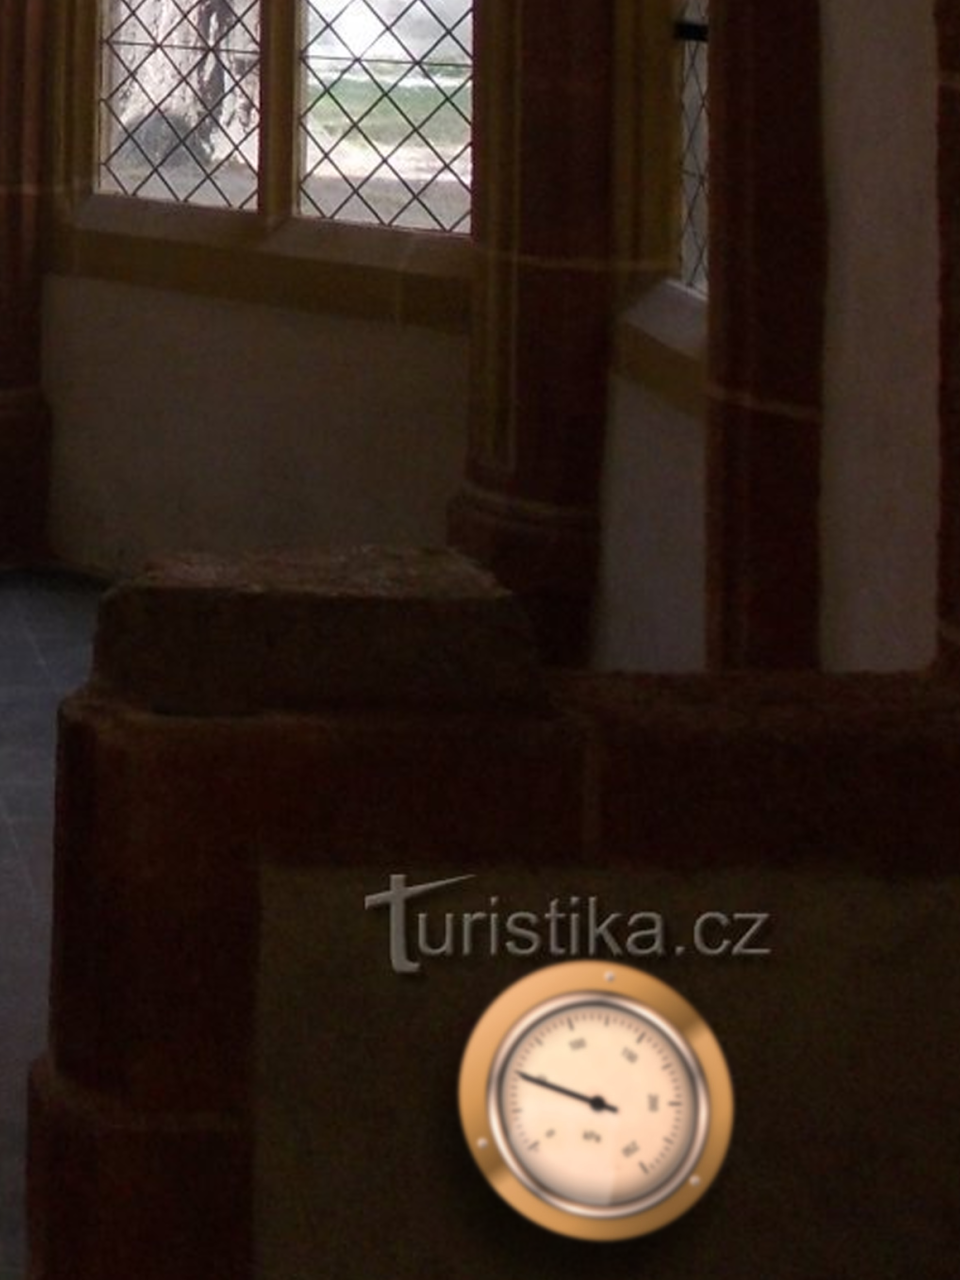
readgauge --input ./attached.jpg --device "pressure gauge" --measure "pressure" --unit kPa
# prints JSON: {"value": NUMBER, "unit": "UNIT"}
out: {"value": 50, "unit": "kPa"}
